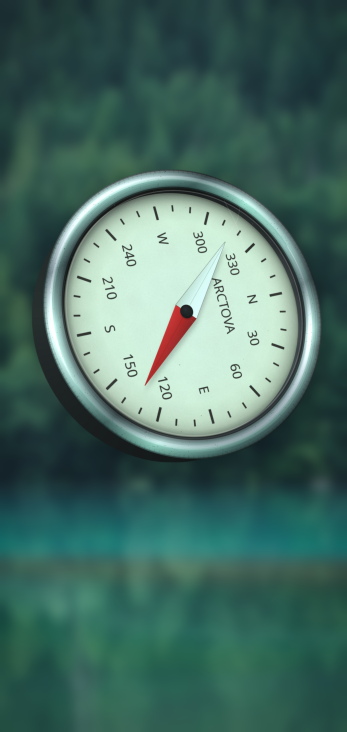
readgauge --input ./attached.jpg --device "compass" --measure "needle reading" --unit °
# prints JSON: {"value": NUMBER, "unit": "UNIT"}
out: {"value": 135, "unit": "°"}
